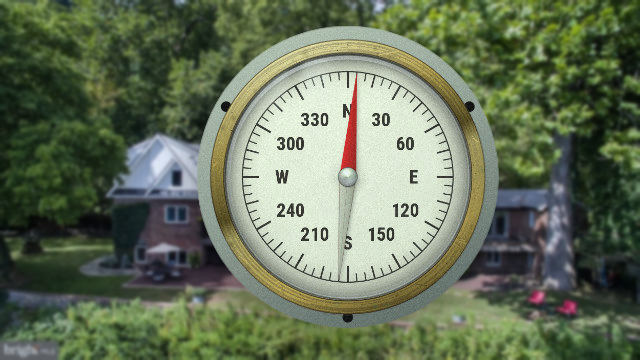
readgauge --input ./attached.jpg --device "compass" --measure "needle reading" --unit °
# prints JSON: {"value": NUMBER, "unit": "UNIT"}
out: {"value": 5, "unit": "°"}
